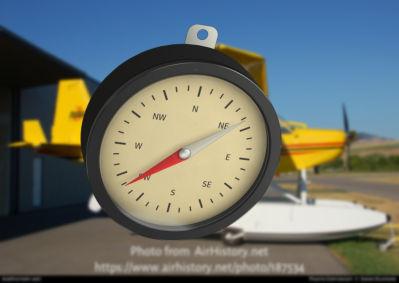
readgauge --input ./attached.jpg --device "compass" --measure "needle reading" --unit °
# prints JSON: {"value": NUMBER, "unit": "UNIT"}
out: {"value": 230, "unit": "°"}
